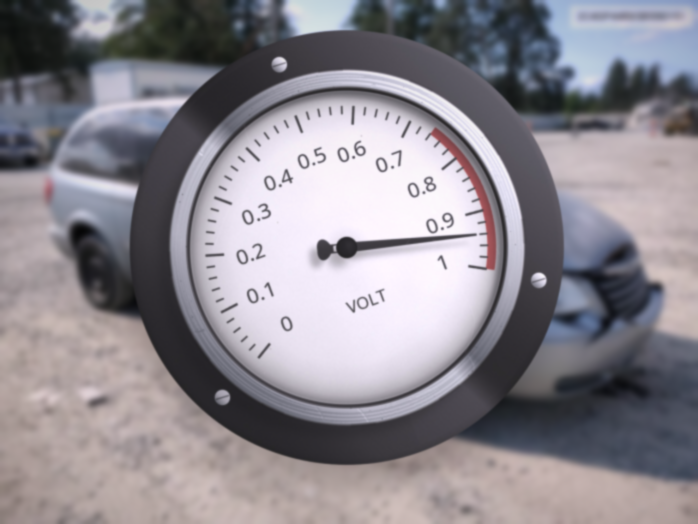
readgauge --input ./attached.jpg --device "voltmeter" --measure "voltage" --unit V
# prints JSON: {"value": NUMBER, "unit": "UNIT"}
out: {"value": 0.94, "unit": "V"}
